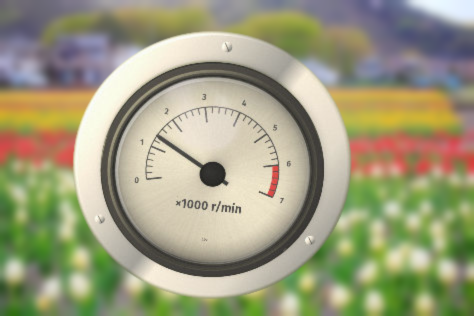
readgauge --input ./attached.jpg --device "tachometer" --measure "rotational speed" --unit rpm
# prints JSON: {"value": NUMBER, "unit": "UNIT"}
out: {"value": 1400, "unit": "rpm"}
